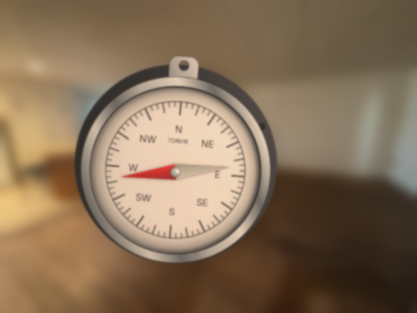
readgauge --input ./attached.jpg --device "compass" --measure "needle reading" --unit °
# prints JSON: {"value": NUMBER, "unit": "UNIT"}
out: {"value": 260, "unit": "°"}
